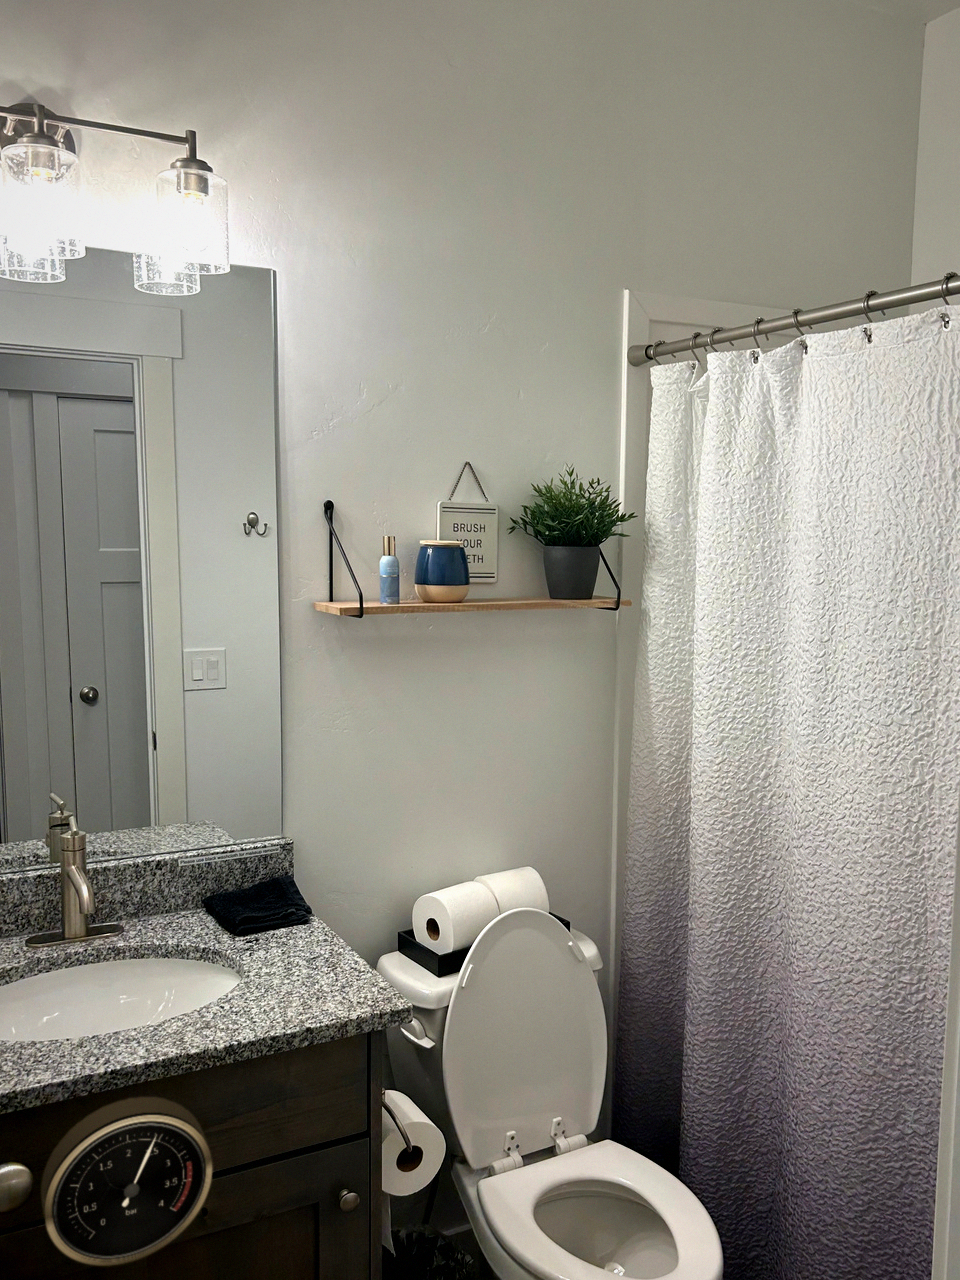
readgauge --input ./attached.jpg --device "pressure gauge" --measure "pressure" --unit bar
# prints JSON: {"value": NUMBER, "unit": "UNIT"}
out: {"value": 2.4, "unit": "bar"}
